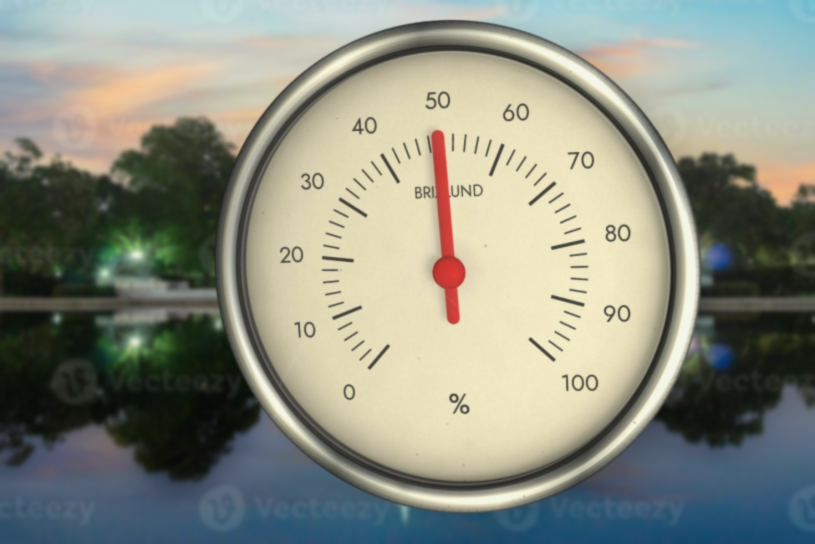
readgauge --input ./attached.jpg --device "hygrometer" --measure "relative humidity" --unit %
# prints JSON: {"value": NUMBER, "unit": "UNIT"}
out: {"value": 50, "unit": "%"}
